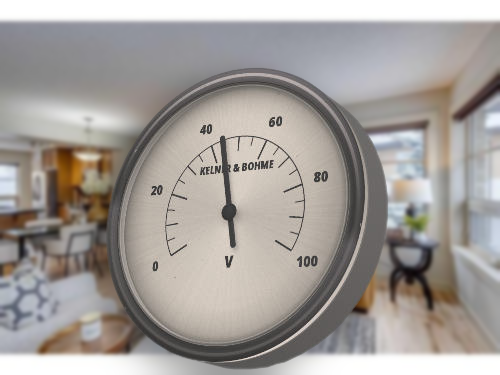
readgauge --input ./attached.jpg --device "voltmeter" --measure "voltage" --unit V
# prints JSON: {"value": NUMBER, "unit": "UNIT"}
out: {"value": 45, "unit": "V"}
